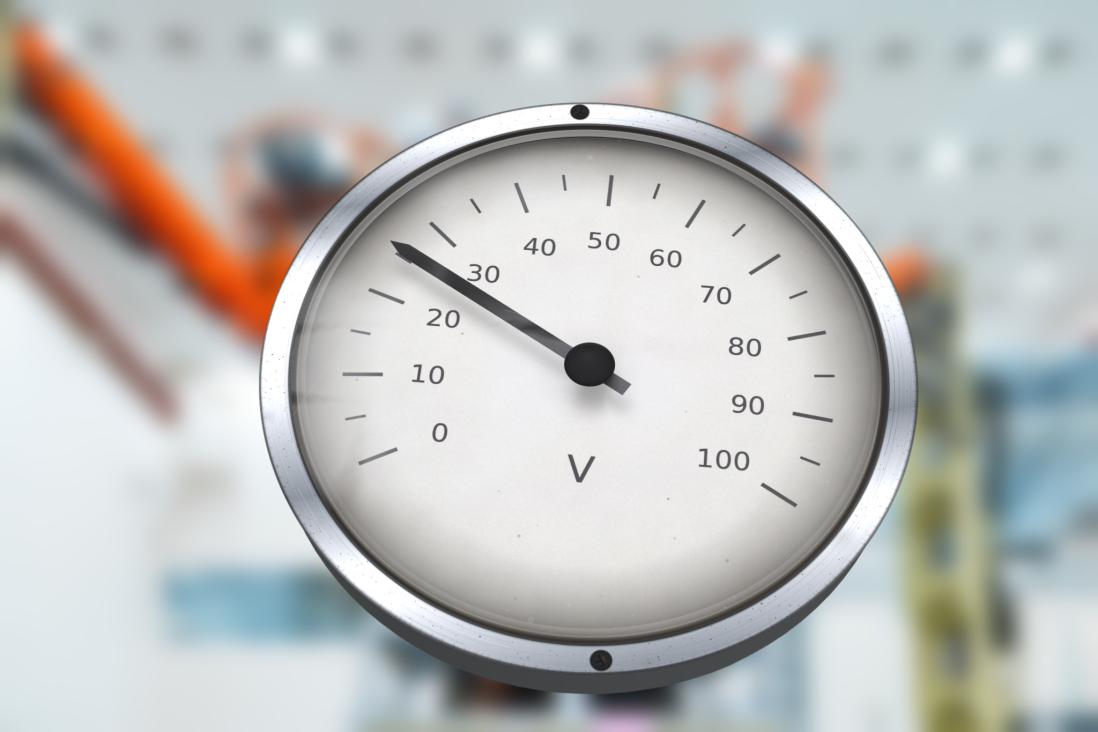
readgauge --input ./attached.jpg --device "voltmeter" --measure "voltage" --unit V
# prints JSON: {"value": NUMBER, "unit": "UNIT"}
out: {"value": 25, "unit": "V"}
